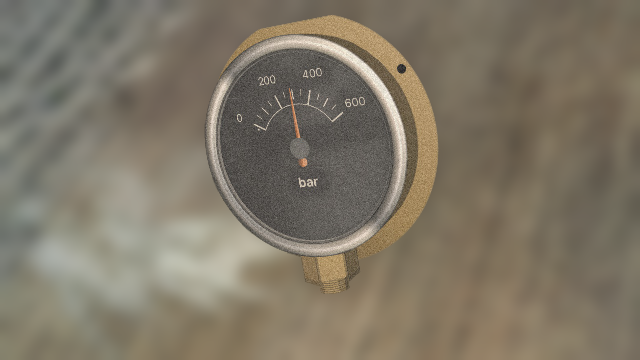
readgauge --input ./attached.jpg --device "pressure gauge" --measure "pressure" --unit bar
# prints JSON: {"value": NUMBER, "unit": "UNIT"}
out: {"value": 300, "unit": "bar"}
